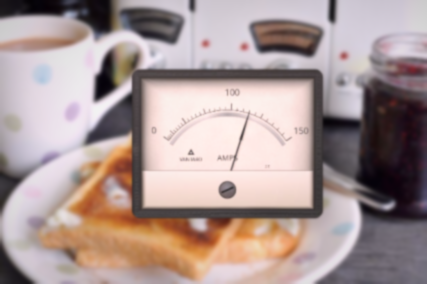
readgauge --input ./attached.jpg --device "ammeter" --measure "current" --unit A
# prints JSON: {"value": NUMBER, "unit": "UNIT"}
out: {"value": 115, "unit": "A"}
